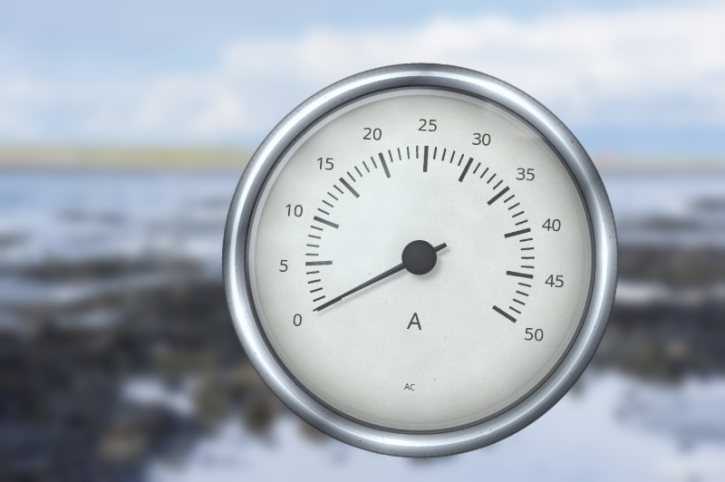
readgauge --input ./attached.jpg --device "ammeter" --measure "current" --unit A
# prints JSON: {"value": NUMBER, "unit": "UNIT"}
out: {"value": 0, "unit": "A"}
